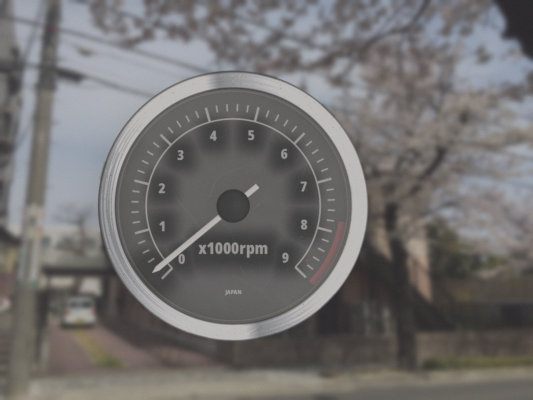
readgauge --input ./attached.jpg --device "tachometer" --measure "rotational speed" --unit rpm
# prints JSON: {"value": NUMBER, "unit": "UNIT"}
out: {"value": 200, "unit": "rpm"}
